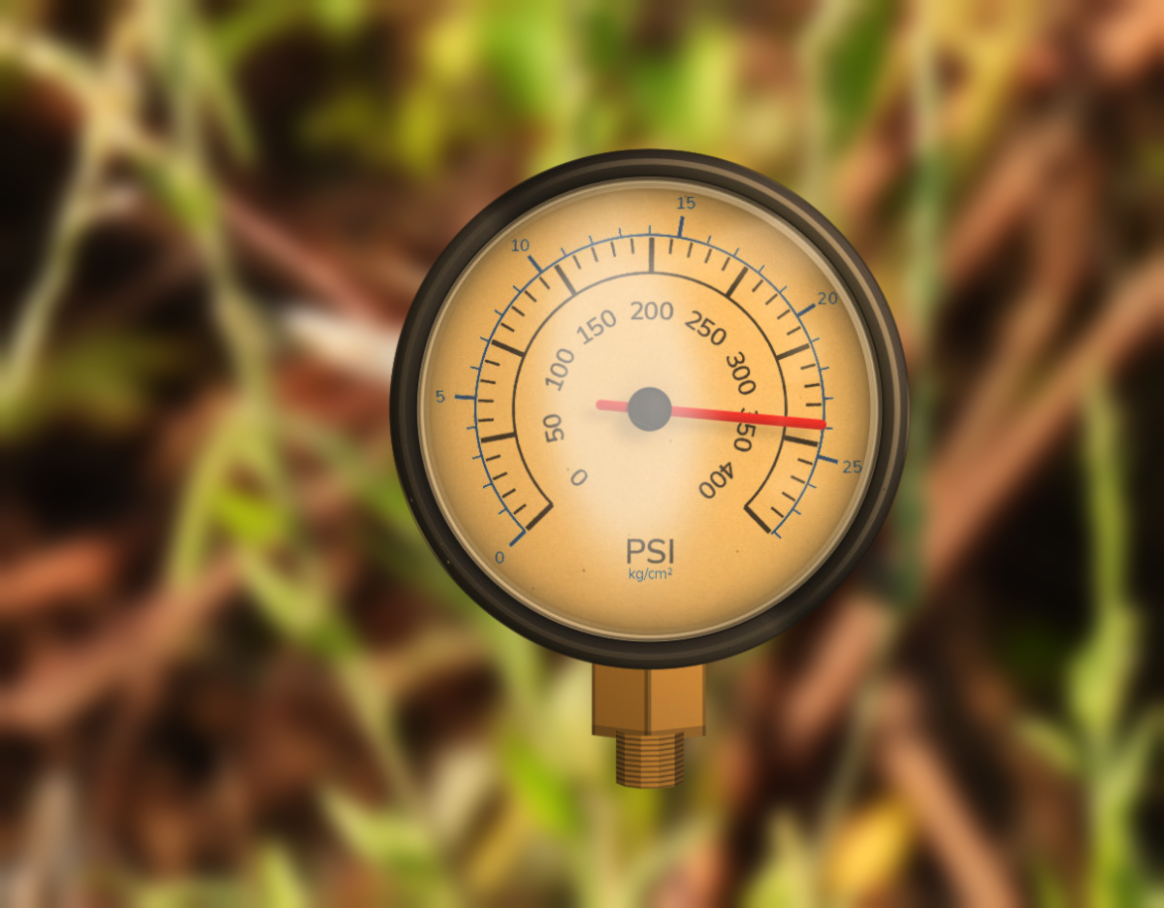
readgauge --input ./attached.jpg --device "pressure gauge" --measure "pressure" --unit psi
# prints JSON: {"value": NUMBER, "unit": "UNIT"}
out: {"value": 340, "unit": "psi"}
